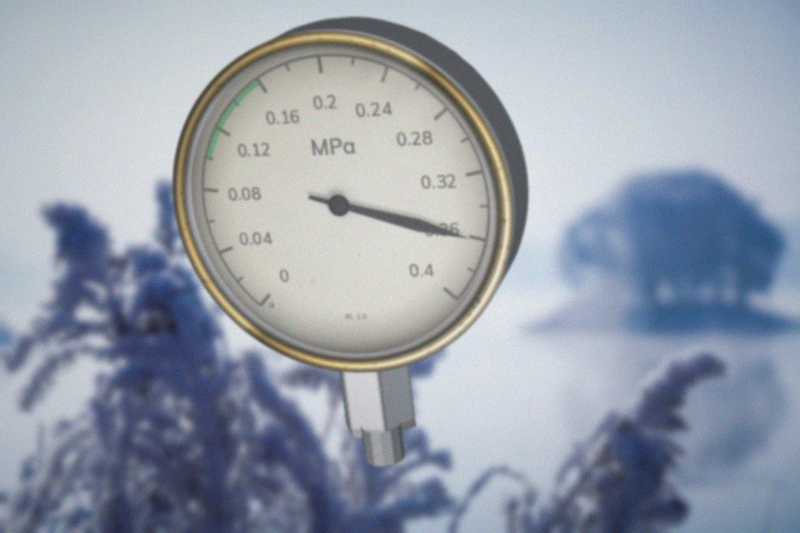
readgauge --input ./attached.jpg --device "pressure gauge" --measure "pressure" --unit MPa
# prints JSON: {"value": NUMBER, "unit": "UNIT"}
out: {"value": 0.36, "unit": "MPa"}
